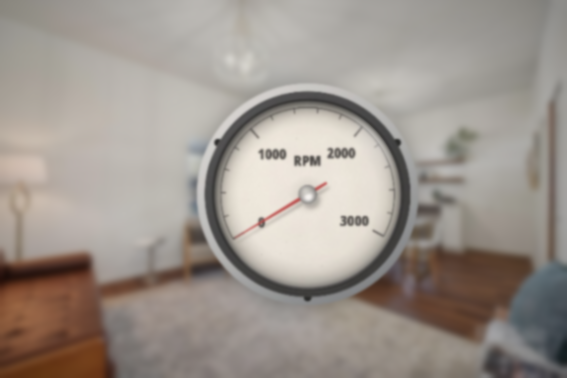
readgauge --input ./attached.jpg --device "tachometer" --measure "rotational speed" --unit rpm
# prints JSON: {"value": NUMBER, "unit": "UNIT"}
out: {"value": 0, "unit": "rpm"}
